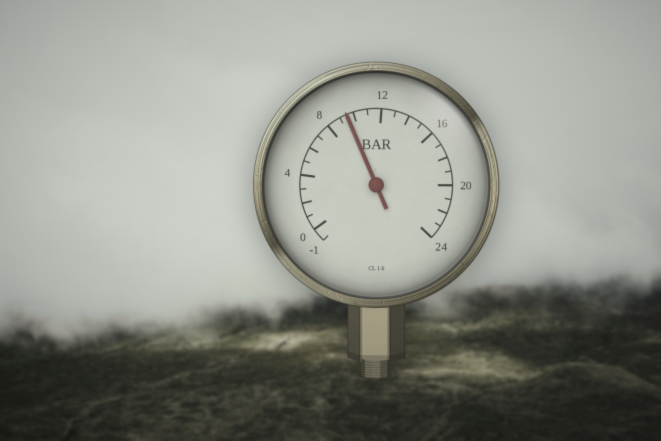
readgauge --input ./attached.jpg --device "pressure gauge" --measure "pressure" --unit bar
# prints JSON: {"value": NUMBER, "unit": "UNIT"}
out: {"value": 9.5, "unit": "bar"}
